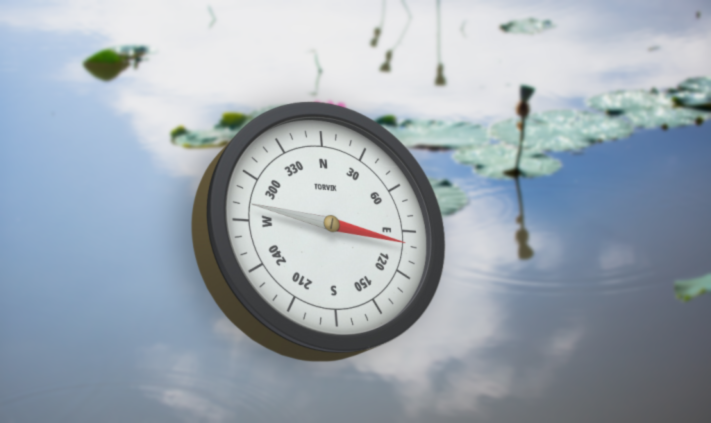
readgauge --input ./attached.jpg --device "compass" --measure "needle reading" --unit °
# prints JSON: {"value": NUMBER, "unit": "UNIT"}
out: {"value": 100, "unit": "°"}
